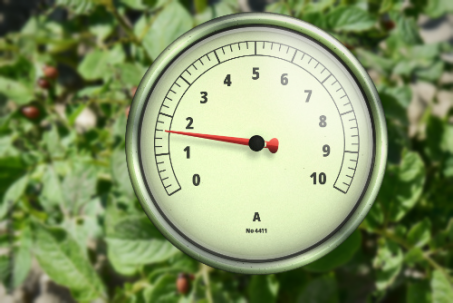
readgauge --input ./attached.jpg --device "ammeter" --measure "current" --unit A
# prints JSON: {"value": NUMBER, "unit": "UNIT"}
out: {"value": 1.6, "unit": "A"}
